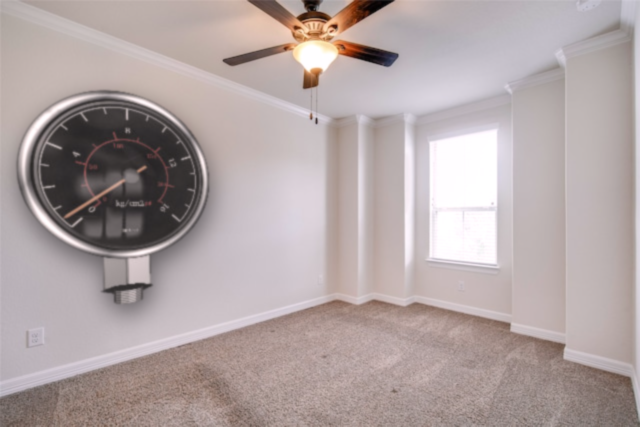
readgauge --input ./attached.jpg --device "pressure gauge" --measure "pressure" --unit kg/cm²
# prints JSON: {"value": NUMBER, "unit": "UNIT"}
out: {"value": 0.5, "unit": "kg/cm²"}
